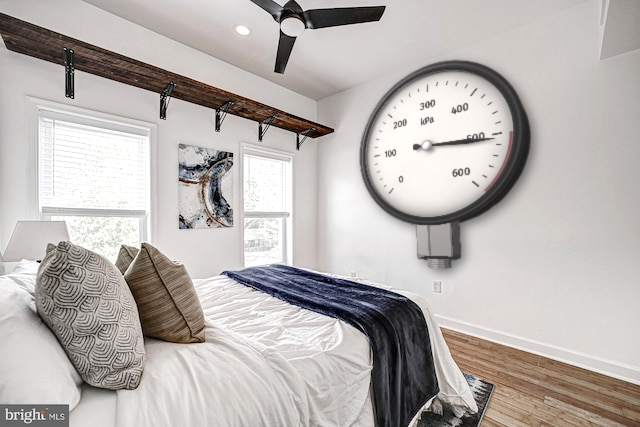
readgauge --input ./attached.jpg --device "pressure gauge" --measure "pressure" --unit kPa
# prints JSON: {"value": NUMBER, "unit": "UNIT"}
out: {"value": 510, "unit": "kPa"}
